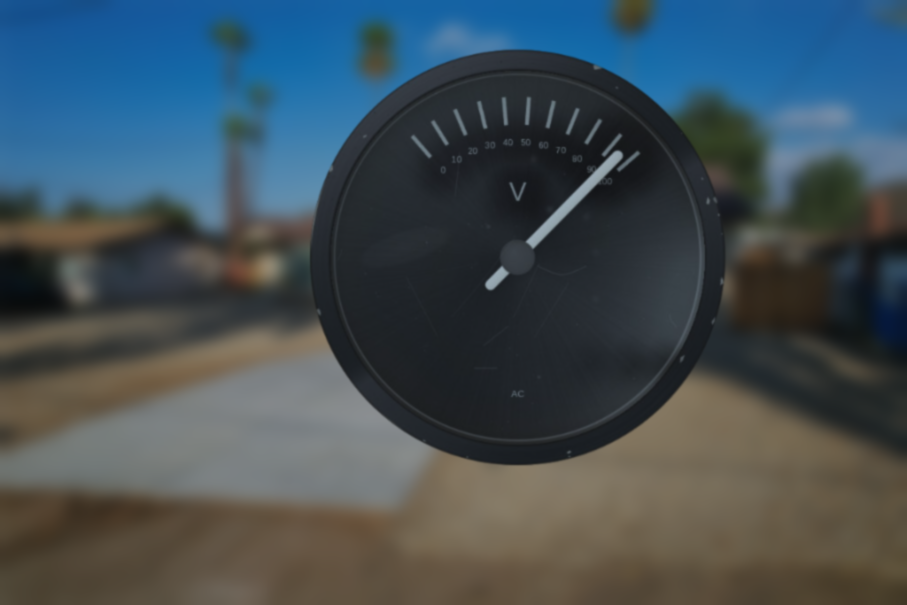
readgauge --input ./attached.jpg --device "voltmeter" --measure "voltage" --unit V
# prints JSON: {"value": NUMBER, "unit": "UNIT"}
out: {"value": 95, "unit": "V"}
